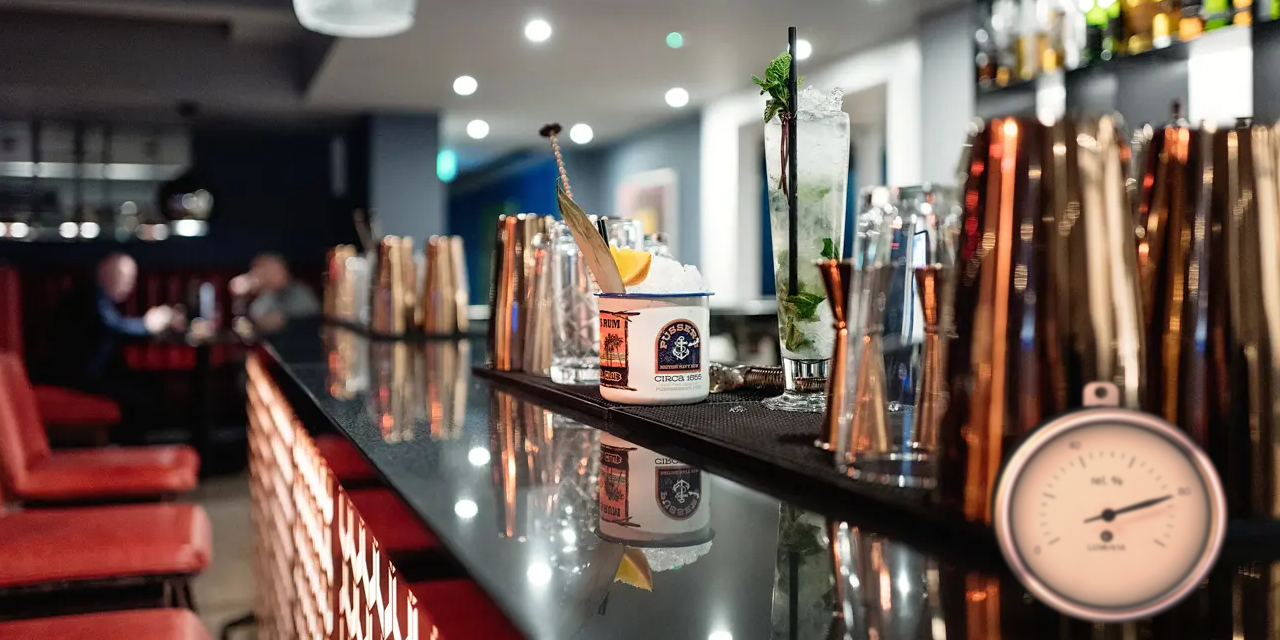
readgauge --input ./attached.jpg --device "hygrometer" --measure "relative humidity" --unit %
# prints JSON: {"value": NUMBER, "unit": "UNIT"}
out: {"value": 80, "unit": "%"}
